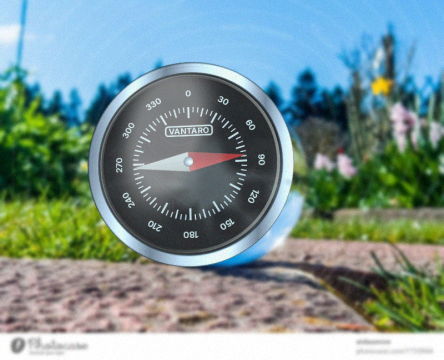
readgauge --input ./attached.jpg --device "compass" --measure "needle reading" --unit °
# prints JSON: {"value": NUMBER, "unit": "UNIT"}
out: {"value": 85, "unit": "°"}
